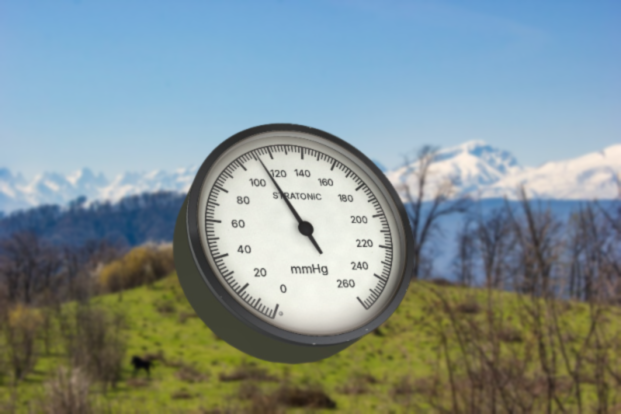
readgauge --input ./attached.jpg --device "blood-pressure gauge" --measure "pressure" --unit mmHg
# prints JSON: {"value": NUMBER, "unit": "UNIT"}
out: {"value": 110, "unit": "mmHg"}
